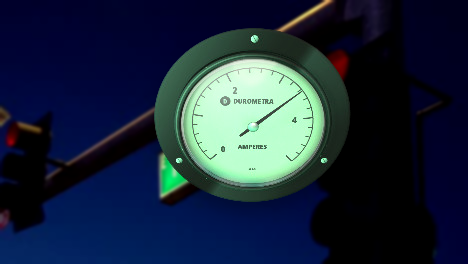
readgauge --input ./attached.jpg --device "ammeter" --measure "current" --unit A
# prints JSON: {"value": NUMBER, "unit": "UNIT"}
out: {"value": 3.4, "unit": "A"}
